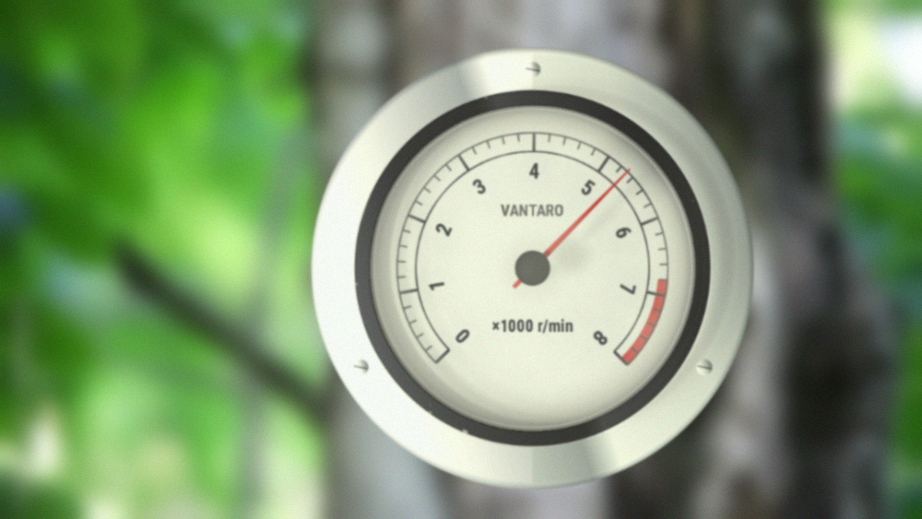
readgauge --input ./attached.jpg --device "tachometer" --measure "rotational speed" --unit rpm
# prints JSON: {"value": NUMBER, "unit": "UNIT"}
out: {"value": 5300, "unit": "rpm"}
